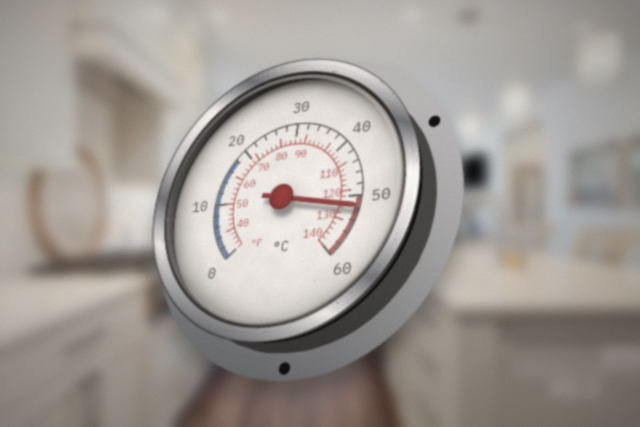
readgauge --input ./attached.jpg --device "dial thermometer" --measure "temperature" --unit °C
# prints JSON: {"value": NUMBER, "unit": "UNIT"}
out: {"value": 52, "unit": "°C"}
